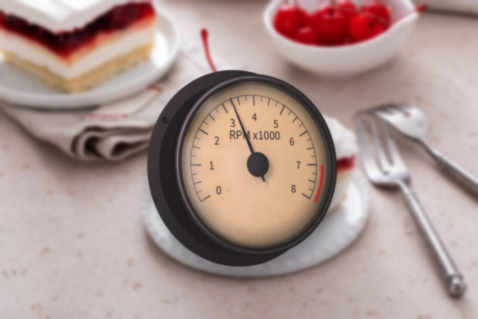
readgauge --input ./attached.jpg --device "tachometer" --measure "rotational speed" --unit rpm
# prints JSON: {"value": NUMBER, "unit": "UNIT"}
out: {"value": 3250, "unit": "rpm"}
